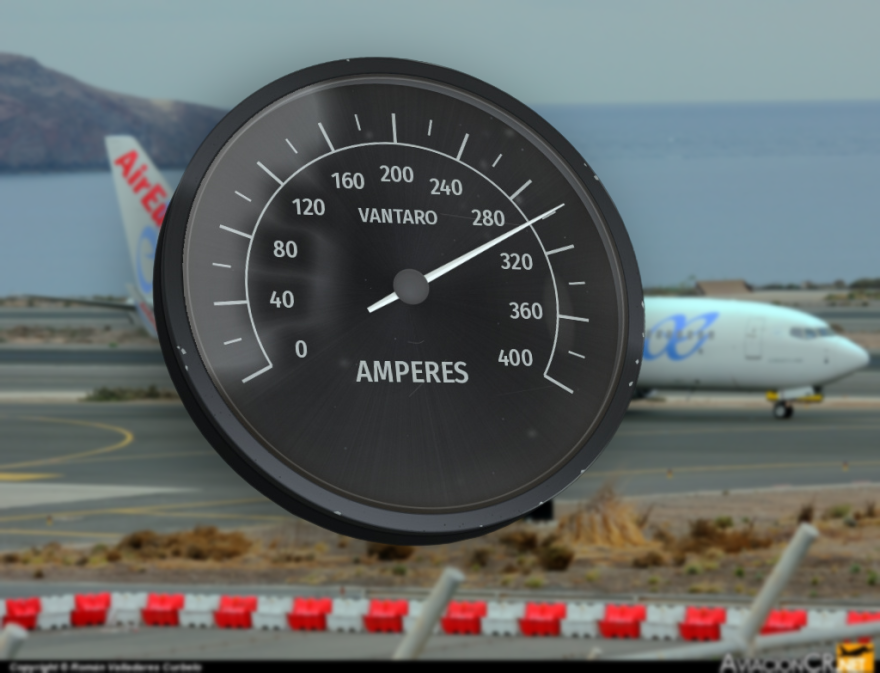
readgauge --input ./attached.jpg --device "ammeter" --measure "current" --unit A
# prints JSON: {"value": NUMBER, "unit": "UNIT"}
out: {"value": 300, "unit": "A"}
